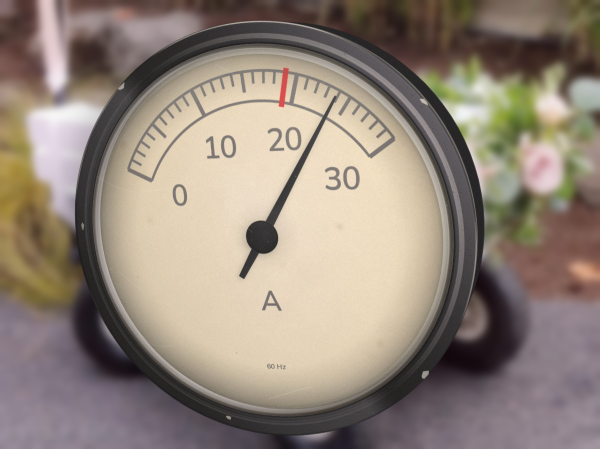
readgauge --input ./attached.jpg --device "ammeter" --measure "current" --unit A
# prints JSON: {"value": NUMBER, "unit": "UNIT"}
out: {"value": 24, "unit": "A"}
